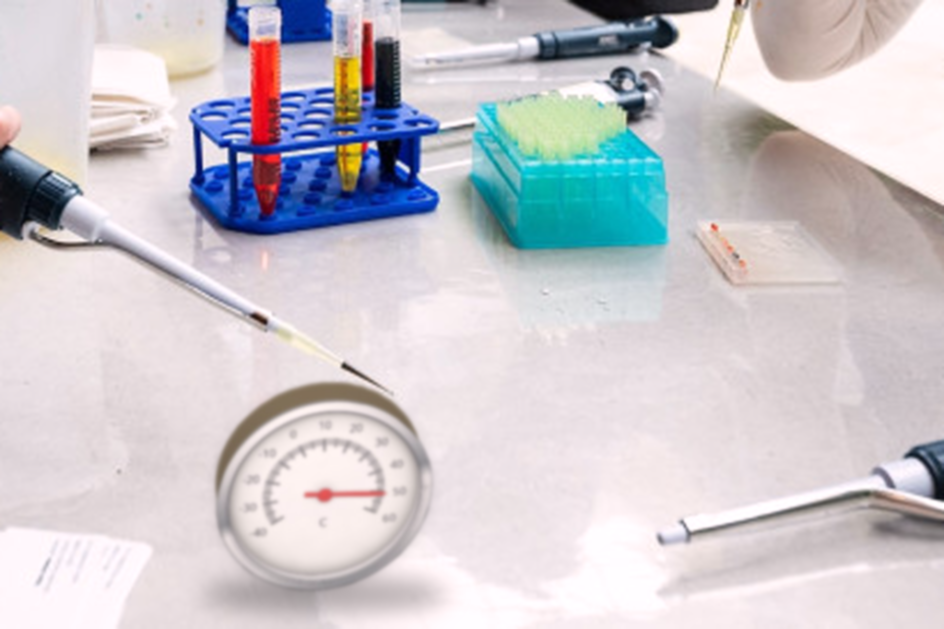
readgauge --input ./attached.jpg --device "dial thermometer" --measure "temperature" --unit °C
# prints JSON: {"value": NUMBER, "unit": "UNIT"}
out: {"value": 50, "unit": "°C"}
